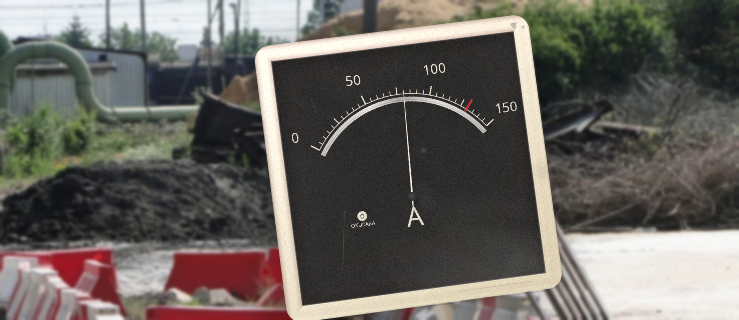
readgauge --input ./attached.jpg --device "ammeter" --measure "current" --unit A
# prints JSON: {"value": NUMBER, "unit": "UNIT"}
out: {"value": 80, "unit": "A"}
